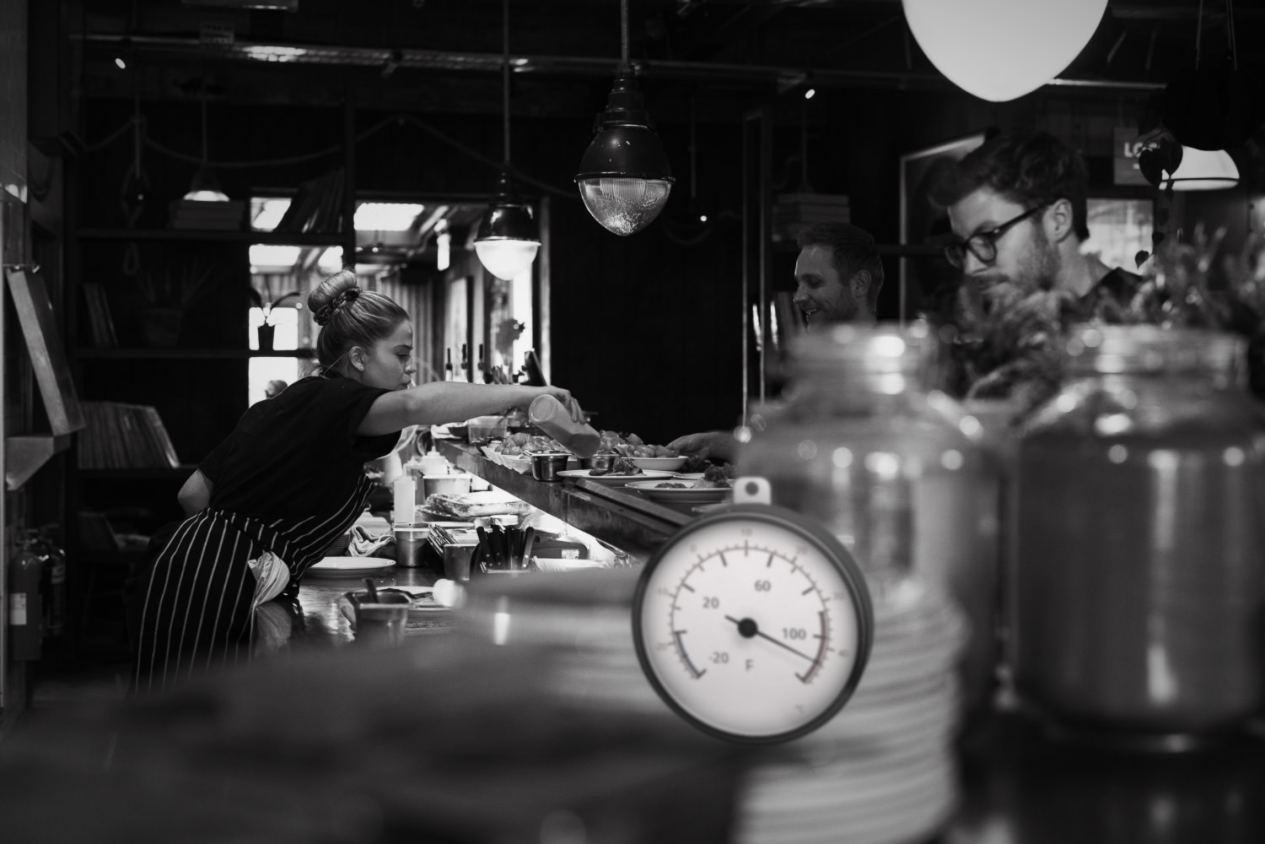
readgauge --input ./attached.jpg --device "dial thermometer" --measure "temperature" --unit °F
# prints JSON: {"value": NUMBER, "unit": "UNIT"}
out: {"value": 110, "unit": "°F"}
